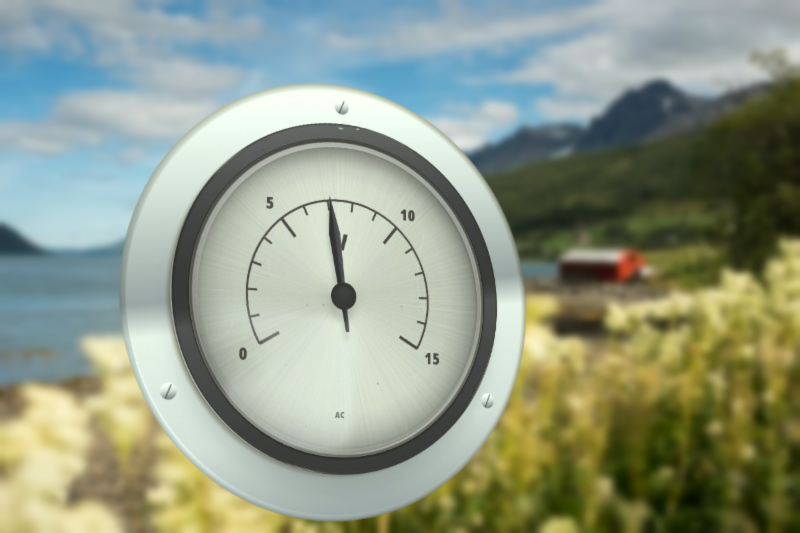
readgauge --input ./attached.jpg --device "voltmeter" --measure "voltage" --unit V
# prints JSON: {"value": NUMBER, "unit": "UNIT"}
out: {"value": 7, "unit": "V"}
